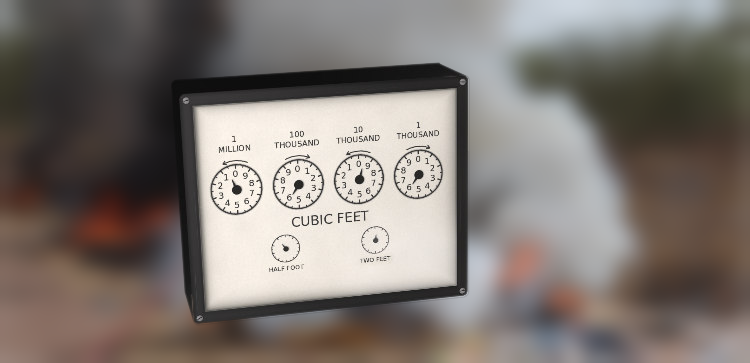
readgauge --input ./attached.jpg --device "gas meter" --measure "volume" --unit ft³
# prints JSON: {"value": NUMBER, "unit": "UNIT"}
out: {"value": 59600, "unit": "ft³"}
